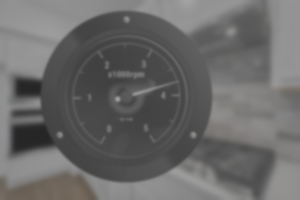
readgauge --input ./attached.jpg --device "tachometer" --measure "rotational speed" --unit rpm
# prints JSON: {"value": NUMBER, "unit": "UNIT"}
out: {"value": 3750, "unit": "rpm"}
